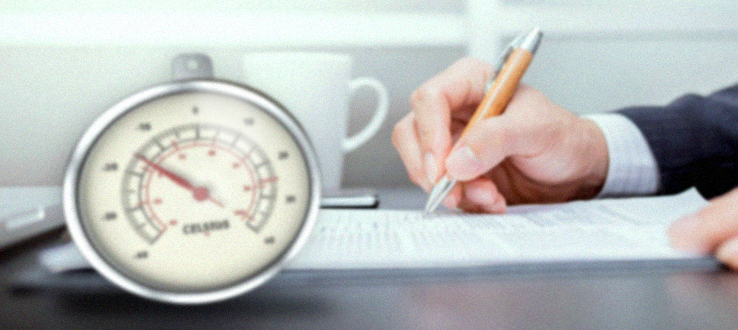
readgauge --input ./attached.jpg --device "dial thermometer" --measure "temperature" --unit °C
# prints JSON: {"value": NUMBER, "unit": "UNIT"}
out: {"value": -15, "unit": "°C"}
